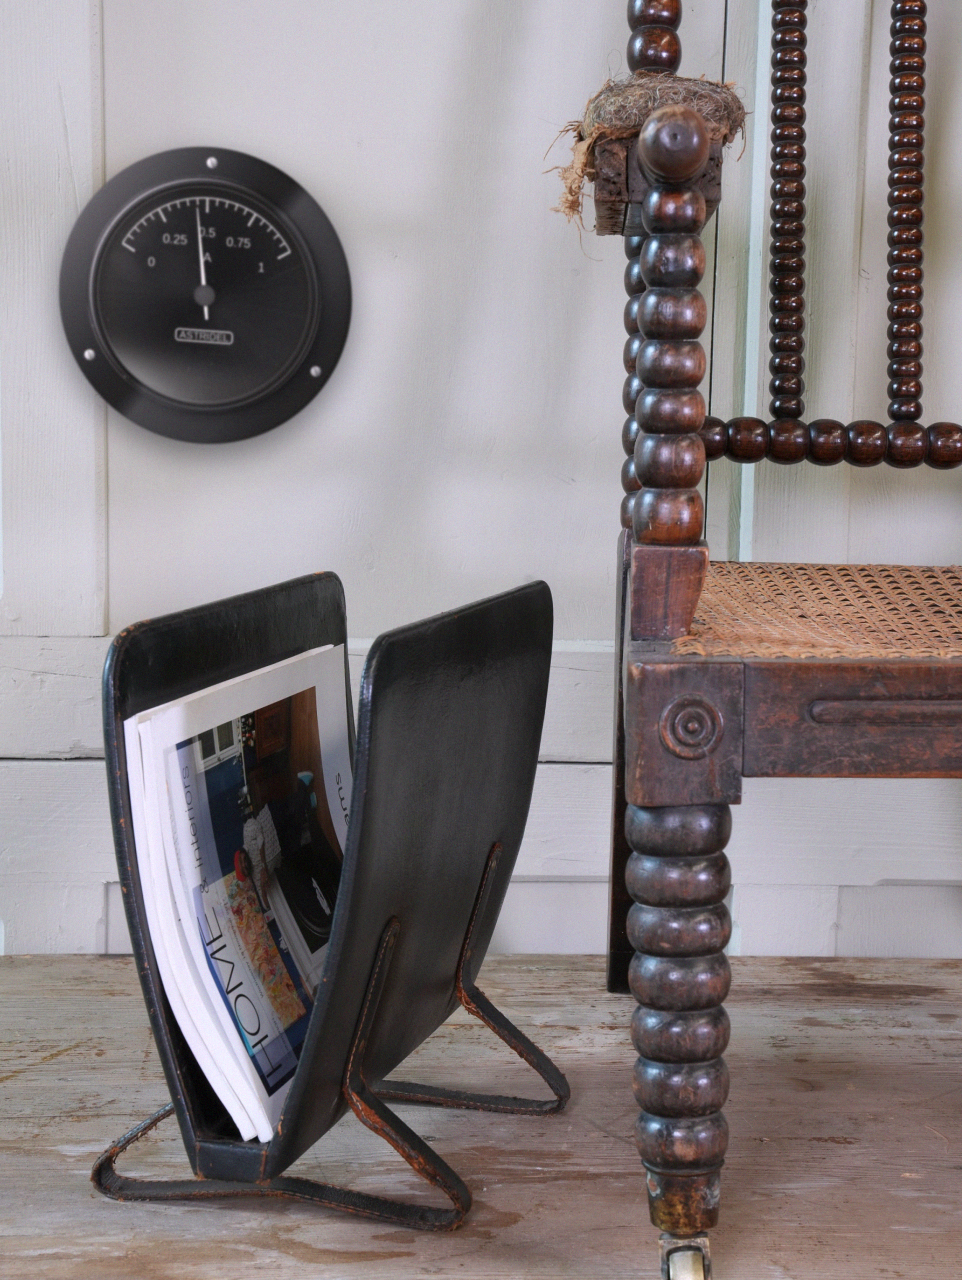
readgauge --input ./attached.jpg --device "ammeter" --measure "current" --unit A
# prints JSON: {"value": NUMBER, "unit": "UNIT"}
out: {"value": 0.45, "unit": "A"}
